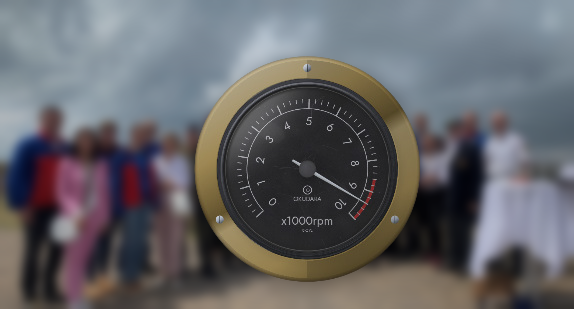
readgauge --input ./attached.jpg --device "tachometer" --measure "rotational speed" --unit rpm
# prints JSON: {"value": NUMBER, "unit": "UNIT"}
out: {"value": 9400, "unit": "rpm"}
